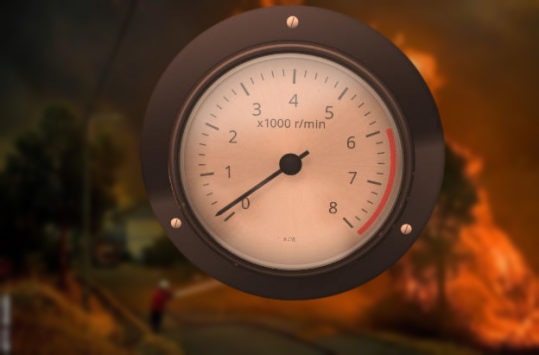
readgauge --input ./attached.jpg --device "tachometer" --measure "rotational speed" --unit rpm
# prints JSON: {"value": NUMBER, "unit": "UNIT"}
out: {"value": 200, "unit": "rpm"}
